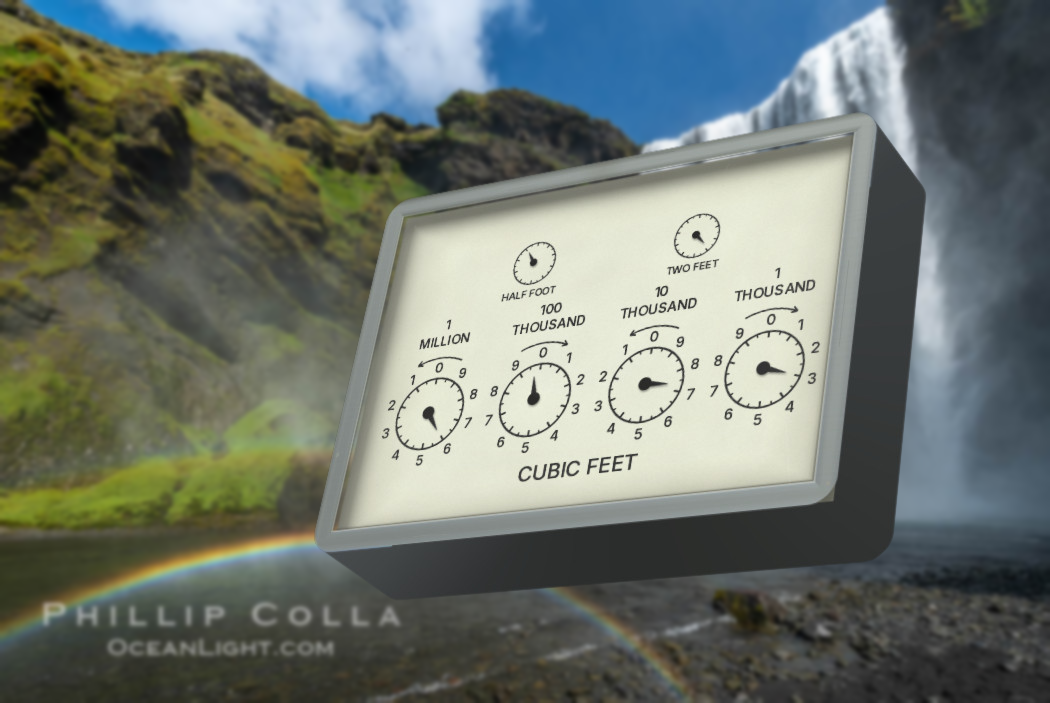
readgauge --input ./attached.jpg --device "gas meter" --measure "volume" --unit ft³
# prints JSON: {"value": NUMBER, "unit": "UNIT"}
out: {"value": 597300, "unit": "ft³"}
